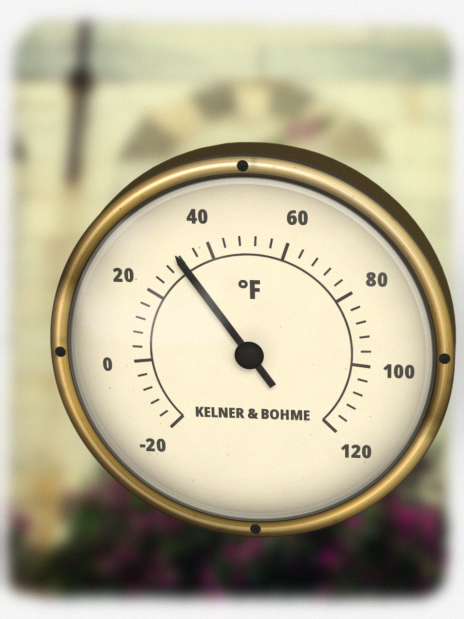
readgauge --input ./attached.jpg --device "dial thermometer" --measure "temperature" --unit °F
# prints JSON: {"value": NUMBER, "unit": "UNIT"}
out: {"value": 32, "unit": "°F"}
